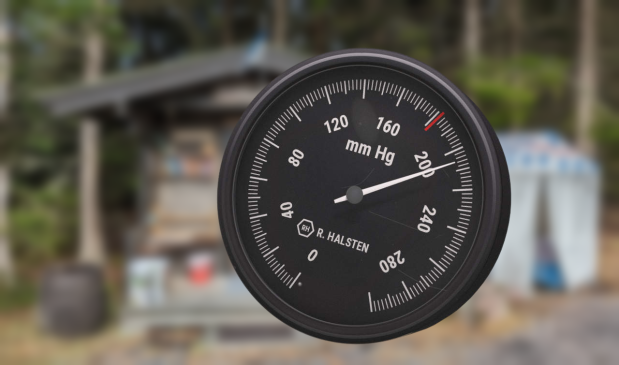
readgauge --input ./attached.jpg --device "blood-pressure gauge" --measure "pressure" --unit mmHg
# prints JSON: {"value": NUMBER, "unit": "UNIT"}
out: {"value": 206, "unit": "mmHg"}
